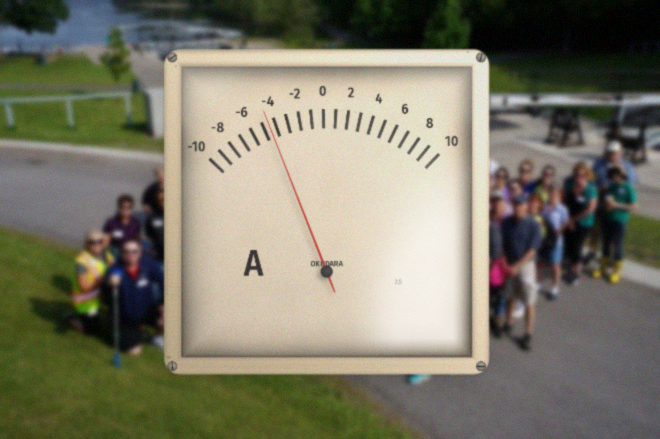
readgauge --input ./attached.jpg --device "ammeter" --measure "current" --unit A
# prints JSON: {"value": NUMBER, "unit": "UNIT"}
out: {"value": -4.5, "unit": "A"}
